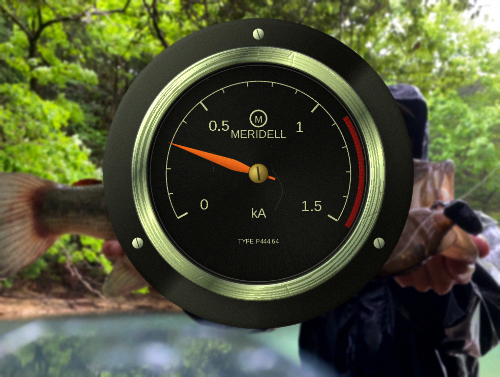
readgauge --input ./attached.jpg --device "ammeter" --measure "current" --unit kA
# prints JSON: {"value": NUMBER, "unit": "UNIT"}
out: {"value": 0.3, "unit": "kA"}
